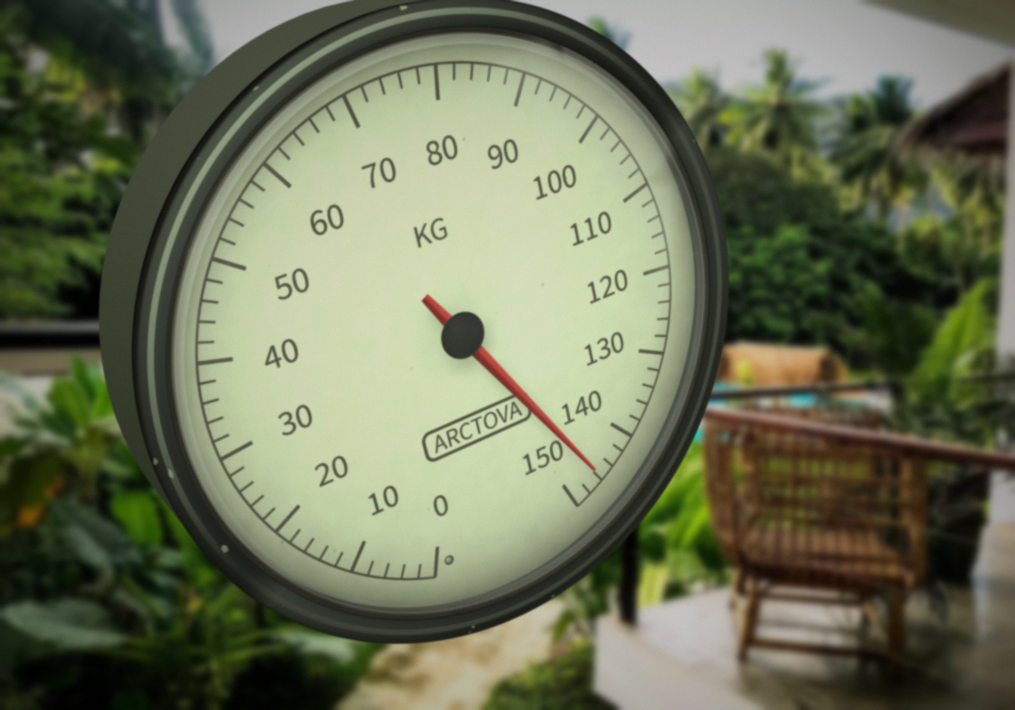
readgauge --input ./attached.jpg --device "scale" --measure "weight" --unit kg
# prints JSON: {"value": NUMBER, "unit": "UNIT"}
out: {"value": 146, "unit": "kg"}
